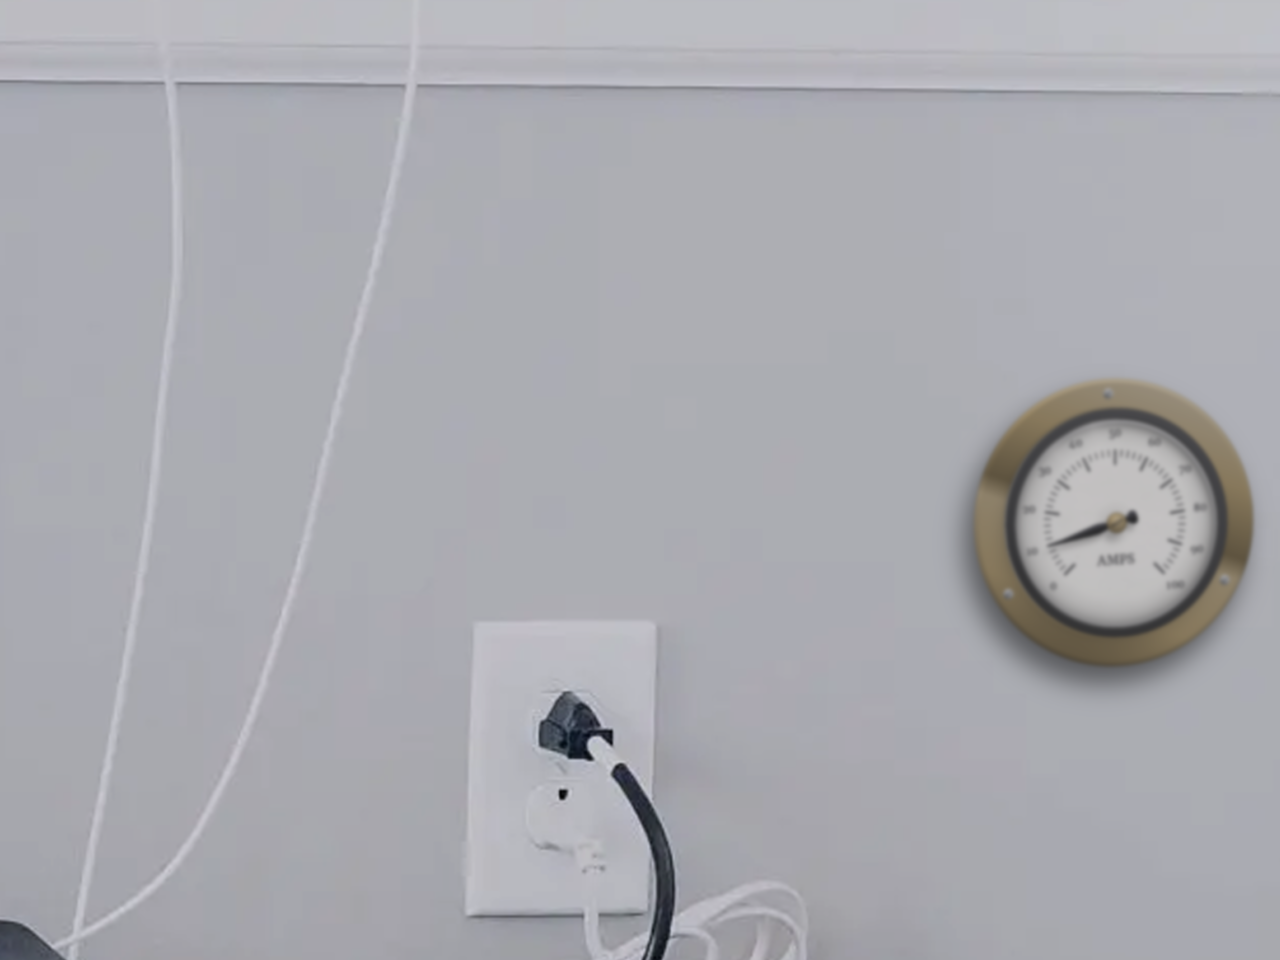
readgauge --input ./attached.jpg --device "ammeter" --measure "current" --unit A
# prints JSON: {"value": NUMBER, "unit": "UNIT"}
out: {"value": 10, "unit": "A"}
